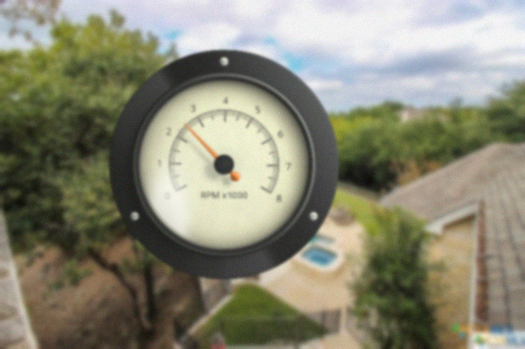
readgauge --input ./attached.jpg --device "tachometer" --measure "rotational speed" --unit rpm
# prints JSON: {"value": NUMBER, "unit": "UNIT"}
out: {"value": 2500, "unit": "rpm"}
